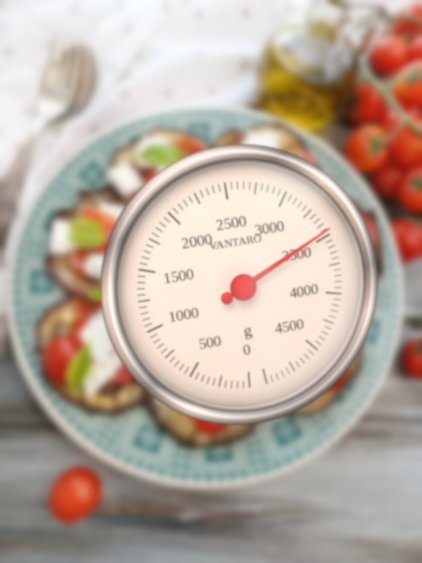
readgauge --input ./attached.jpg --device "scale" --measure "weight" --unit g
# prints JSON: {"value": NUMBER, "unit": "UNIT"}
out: {"value": 3450, "unit": "g"}
